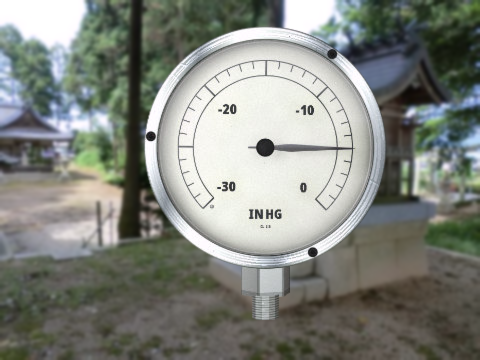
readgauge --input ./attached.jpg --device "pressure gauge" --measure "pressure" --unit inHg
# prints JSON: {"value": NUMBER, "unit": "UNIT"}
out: {"value": -5, "unit": "inHg"}
